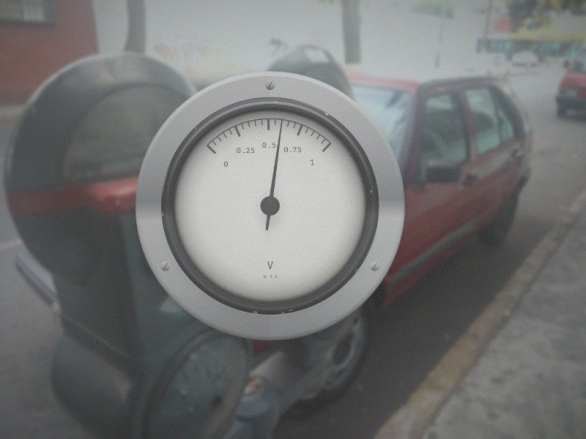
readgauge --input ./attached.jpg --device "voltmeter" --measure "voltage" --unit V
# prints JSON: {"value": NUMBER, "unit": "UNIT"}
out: {"value": 0.6, "unit": "V"}
